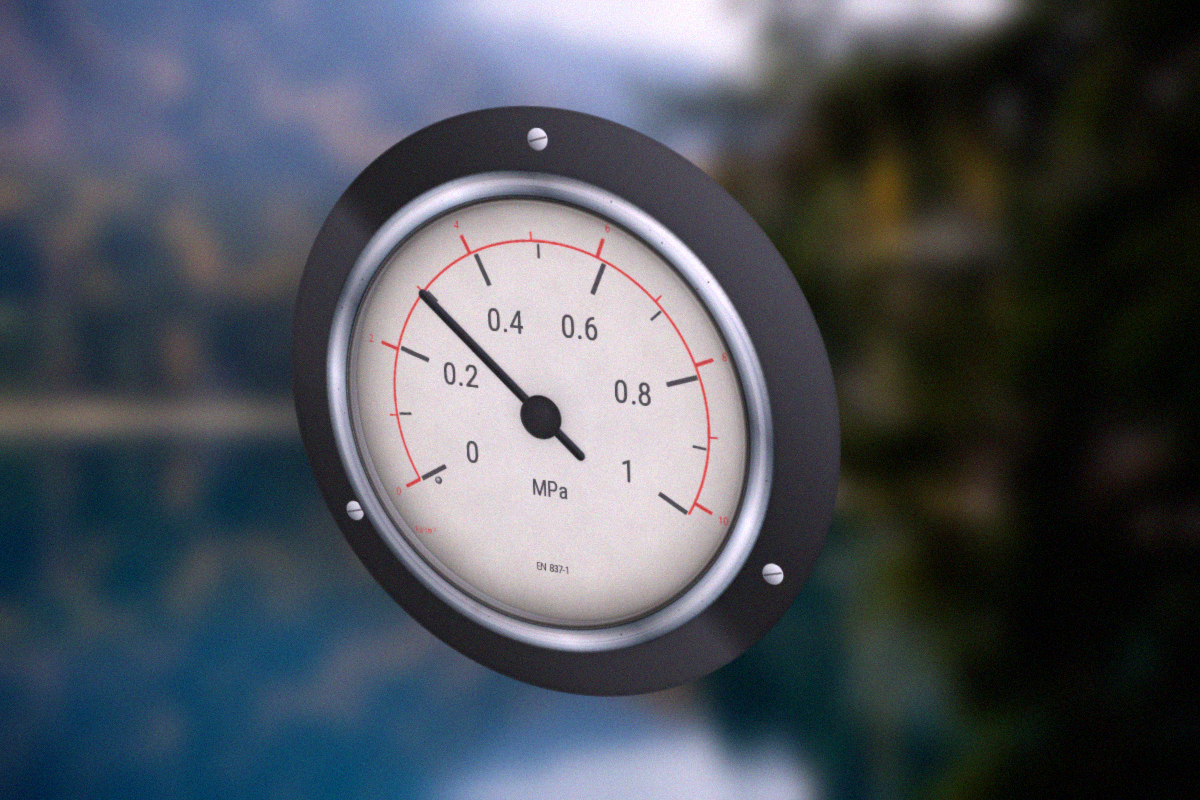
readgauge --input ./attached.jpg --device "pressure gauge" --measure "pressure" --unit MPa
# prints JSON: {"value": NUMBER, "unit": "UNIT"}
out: {"value": 0.3, "unit": "MPa"}
